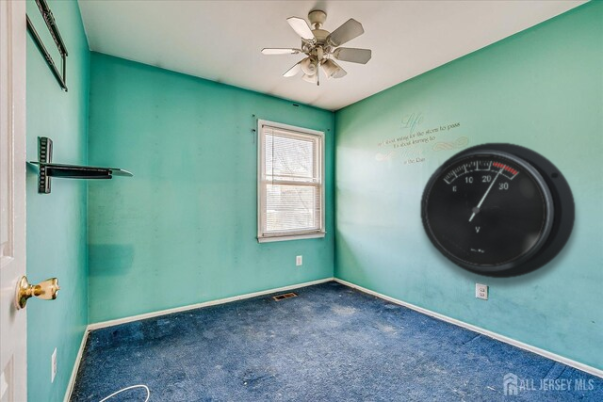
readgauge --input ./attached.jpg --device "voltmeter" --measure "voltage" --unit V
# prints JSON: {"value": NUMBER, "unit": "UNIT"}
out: {"value": 25, "unit": "V"}
